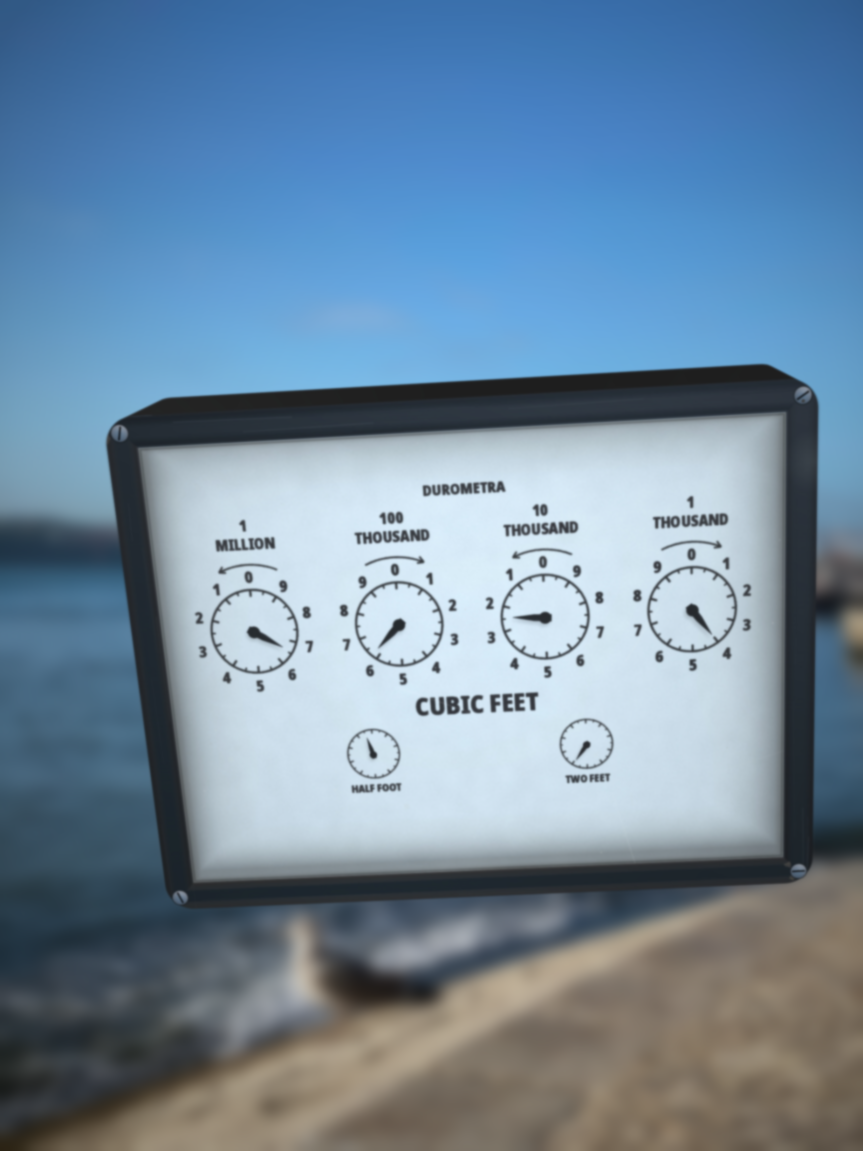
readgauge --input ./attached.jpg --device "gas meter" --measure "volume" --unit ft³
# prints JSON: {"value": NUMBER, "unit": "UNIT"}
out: {"value": 662400, "unit": "ft³"}
